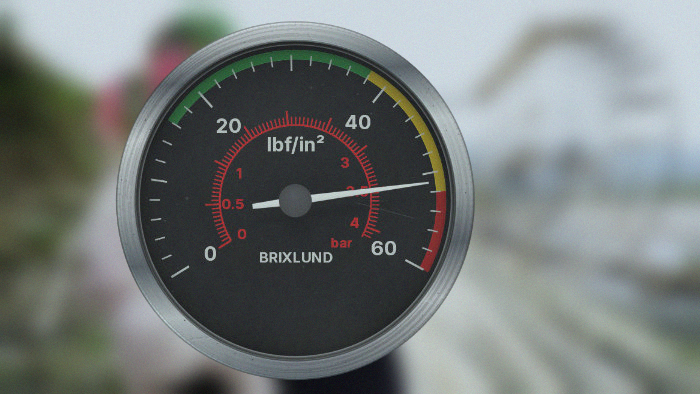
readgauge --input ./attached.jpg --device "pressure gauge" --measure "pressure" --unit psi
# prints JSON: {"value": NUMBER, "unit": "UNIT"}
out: {"value": 51, "unit": "psi"}
